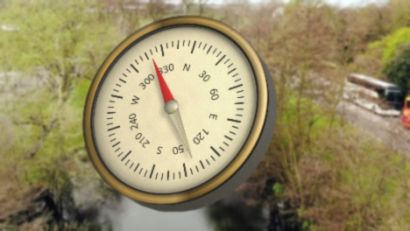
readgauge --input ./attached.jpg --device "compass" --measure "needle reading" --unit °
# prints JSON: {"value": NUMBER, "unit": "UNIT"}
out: {"value": 320, "unit": "°"}
